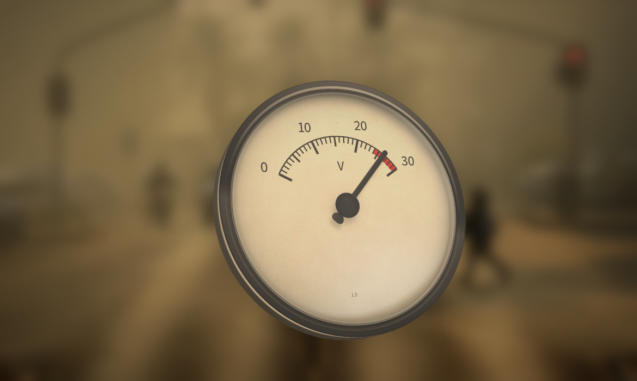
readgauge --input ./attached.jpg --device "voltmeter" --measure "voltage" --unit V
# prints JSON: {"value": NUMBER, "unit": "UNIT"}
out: {"value": 26, "unit": "V"}
